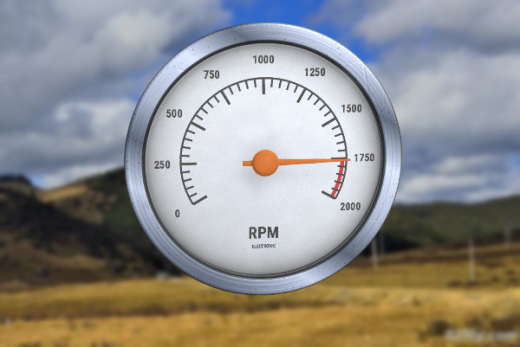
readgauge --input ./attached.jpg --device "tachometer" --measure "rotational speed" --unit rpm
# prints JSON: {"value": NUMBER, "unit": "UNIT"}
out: {"value": 1750, "unit": "rpm"}
